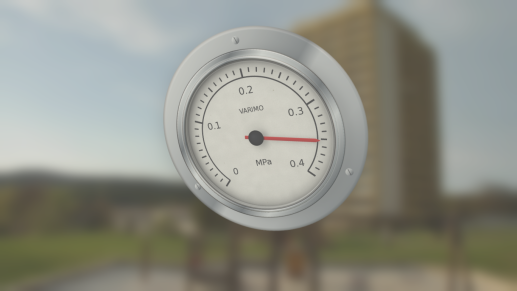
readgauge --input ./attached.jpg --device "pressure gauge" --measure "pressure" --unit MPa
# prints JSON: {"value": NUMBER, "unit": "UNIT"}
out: {"value": 0.35, "unit": "MPa"}
